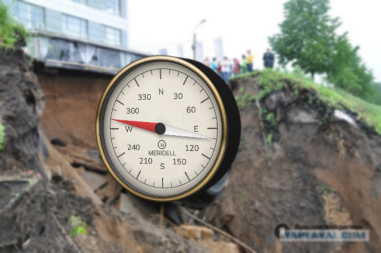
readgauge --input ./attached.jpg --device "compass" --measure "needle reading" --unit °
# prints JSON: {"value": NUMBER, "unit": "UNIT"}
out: {"value": 280, "unit": "°"}
